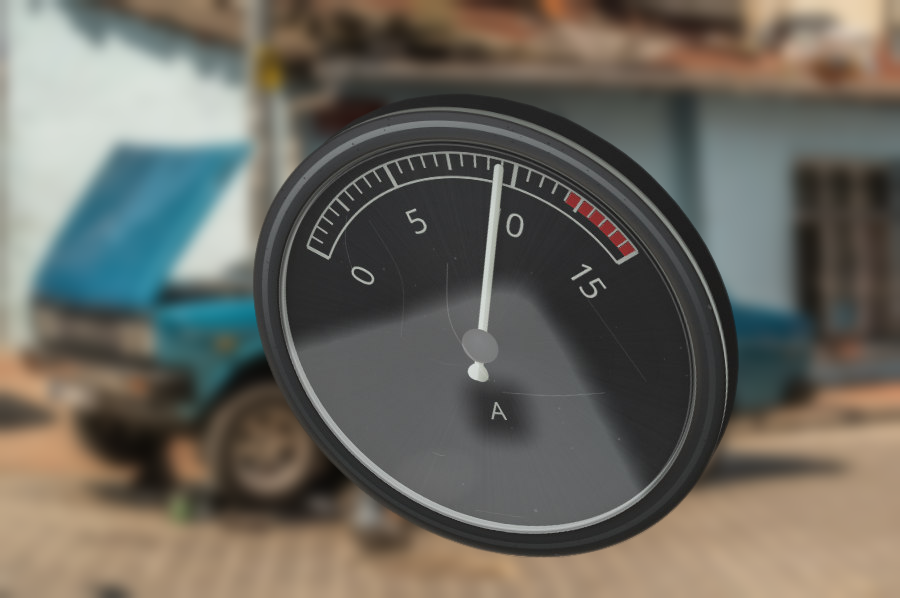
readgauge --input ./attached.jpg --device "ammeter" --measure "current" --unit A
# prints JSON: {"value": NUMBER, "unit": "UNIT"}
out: {"value": 9.5, "unit": "A"}
